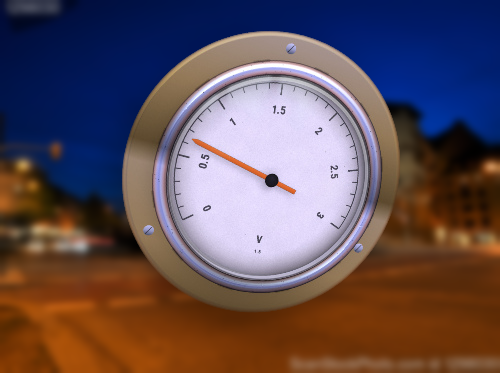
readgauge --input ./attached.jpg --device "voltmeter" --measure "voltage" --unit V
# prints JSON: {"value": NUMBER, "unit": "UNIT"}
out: {"value": 0.65, "unit": "V"}
